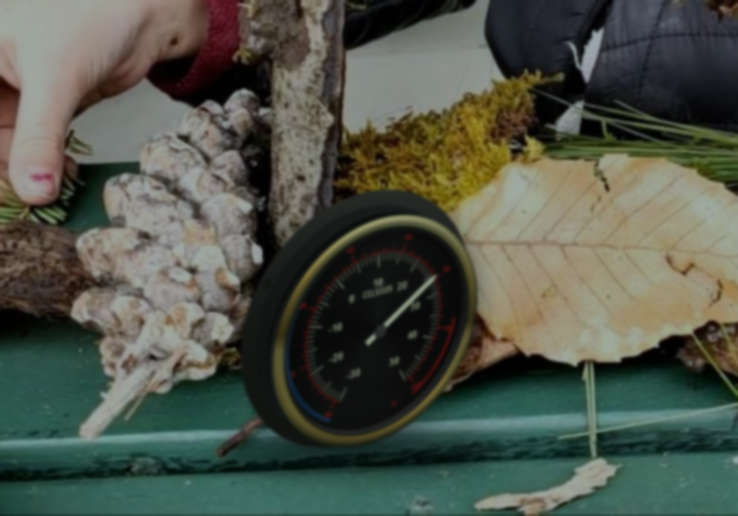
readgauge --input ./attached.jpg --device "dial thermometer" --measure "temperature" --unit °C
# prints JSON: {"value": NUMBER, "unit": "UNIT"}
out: {"value": 25, "unit": "°C"}
